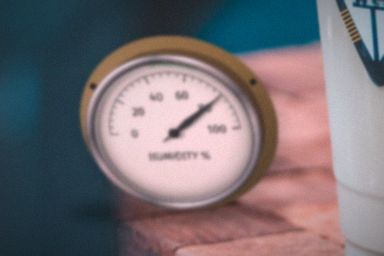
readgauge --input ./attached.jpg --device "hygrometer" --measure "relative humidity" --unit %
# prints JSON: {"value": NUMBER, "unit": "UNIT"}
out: {"value": 80, "unit": "%"}
